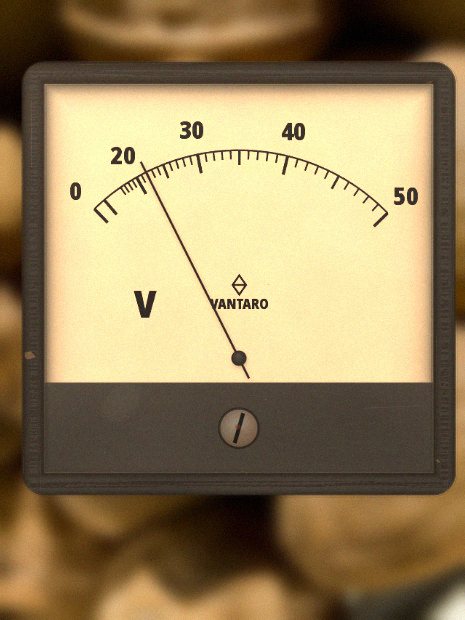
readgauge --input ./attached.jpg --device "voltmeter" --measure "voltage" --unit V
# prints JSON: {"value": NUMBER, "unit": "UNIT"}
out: {"value": 22, "unit": "V"}
